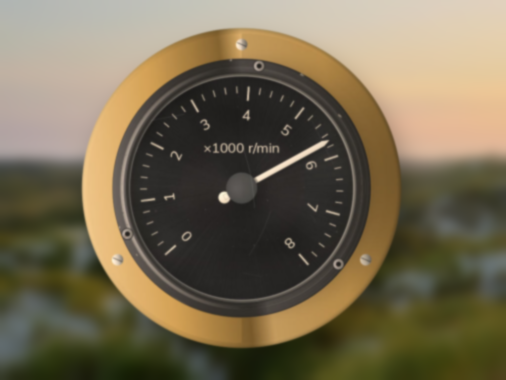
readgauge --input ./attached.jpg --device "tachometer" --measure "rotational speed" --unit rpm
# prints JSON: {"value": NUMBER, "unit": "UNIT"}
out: {"value": 5700, "unit": "rpm"}
